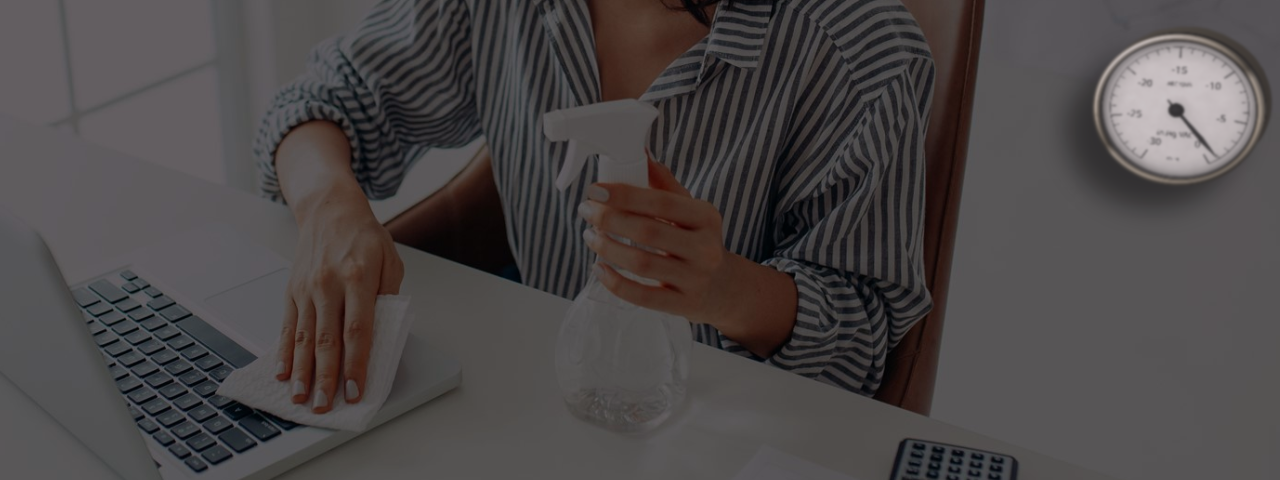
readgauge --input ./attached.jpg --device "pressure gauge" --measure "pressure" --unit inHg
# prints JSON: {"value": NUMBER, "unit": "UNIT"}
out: {"value": -1, "unit": "inHg"}
